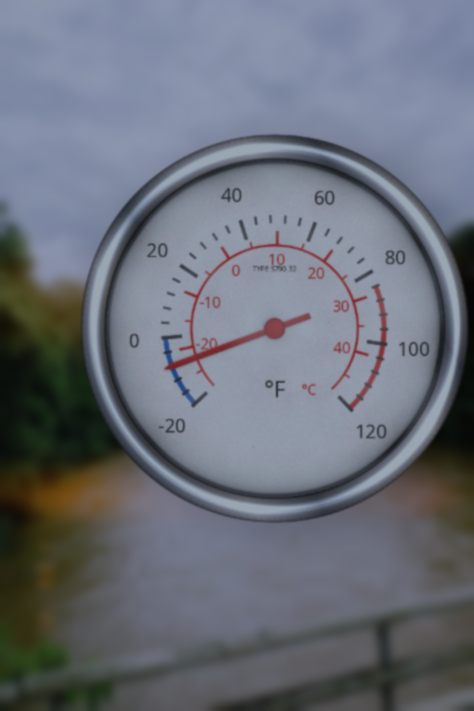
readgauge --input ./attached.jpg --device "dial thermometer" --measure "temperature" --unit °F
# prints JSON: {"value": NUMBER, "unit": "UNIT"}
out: {"value": -8, "unit": "°F"}
